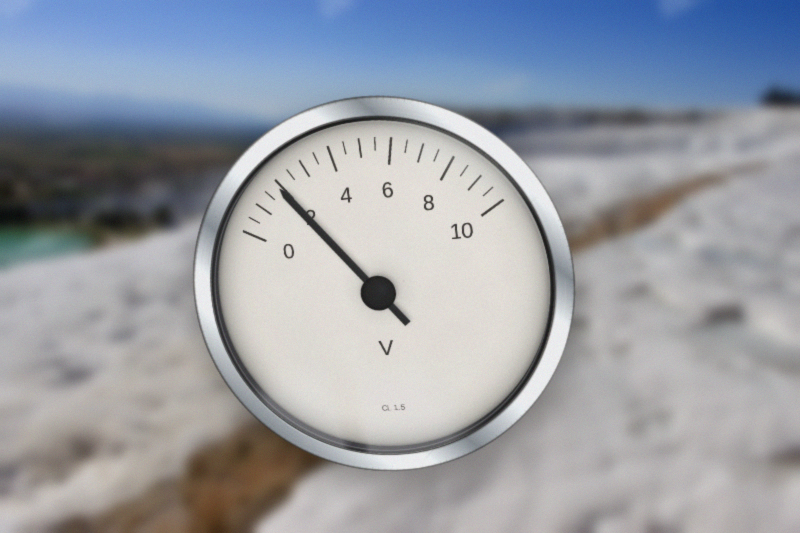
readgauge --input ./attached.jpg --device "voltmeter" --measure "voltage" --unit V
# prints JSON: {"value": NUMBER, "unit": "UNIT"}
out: {"value": 2, "unit": "V"}
